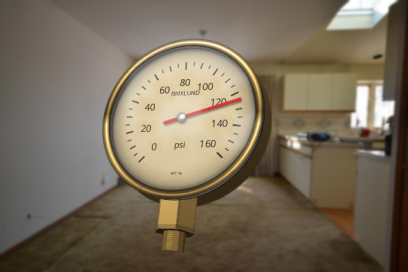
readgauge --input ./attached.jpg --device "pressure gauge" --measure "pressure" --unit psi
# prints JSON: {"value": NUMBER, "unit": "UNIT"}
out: {"value": 125, "unit": "psi"}
